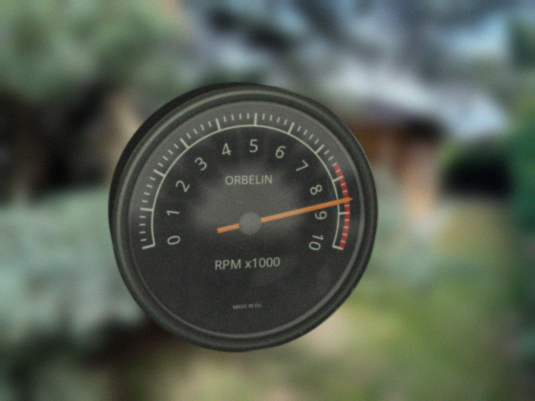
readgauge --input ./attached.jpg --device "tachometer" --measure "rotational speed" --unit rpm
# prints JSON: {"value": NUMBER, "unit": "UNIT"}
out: {"value": 8600, "unit": "rpm"}
